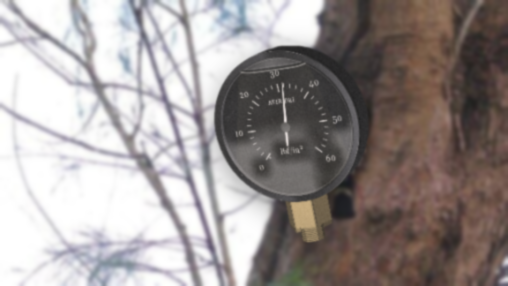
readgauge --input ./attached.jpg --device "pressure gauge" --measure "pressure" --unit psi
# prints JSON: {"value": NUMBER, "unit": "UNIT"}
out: {"value": 32, "unit": "psi"}
